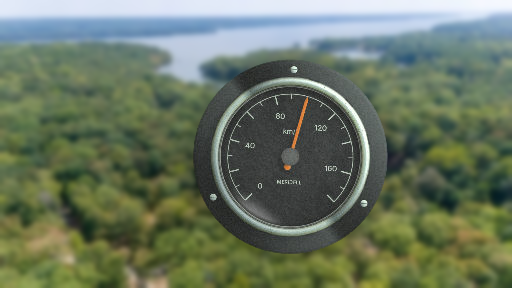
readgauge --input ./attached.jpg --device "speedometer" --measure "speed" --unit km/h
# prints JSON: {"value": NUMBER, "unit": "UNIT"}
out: {"value": 100, "unit": "km/h"}
